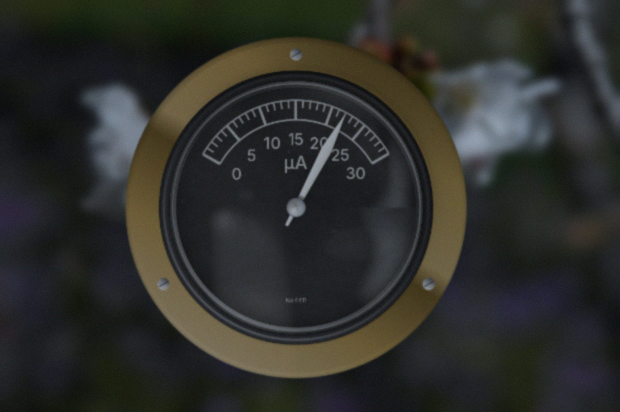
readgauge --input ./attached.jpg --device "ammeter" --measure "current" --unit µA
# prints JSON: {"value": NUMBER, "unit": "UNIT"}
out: {"value": 22, "unit": "µA"}
